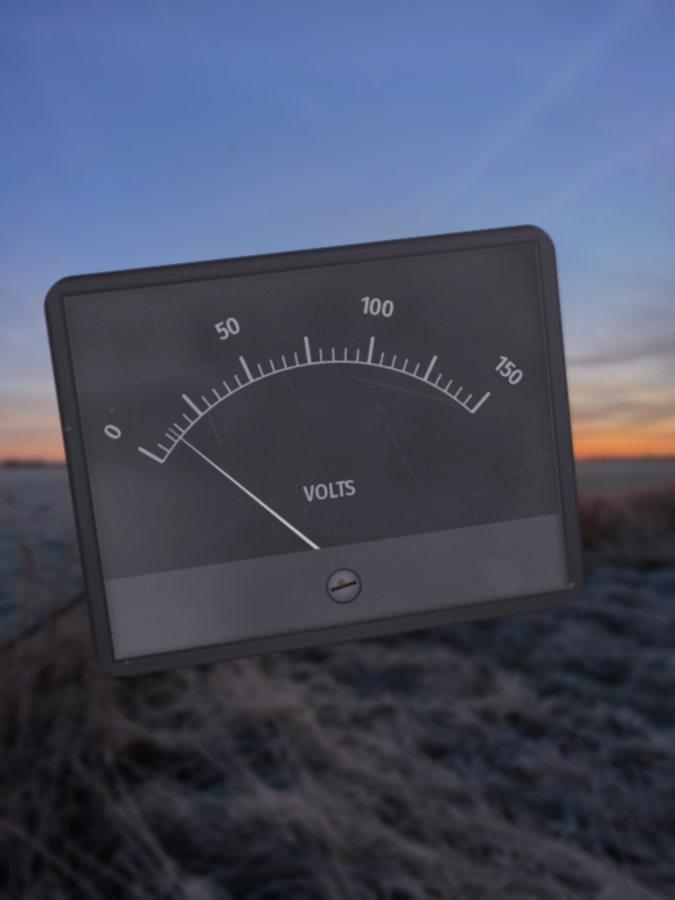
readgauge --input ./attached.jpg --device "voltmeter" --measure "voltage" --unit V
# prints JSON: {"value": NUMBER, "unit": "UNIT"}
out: {"value": 12.5, "unit": "V"}
